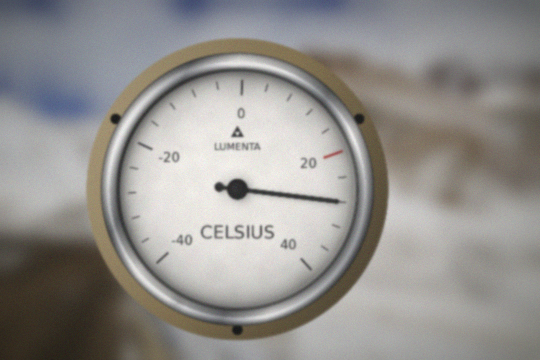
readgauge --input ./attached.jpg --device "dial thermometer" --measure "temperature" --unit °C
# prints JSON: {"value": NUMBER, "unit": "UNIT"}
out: {"value": 28, "unit": "°C"}
